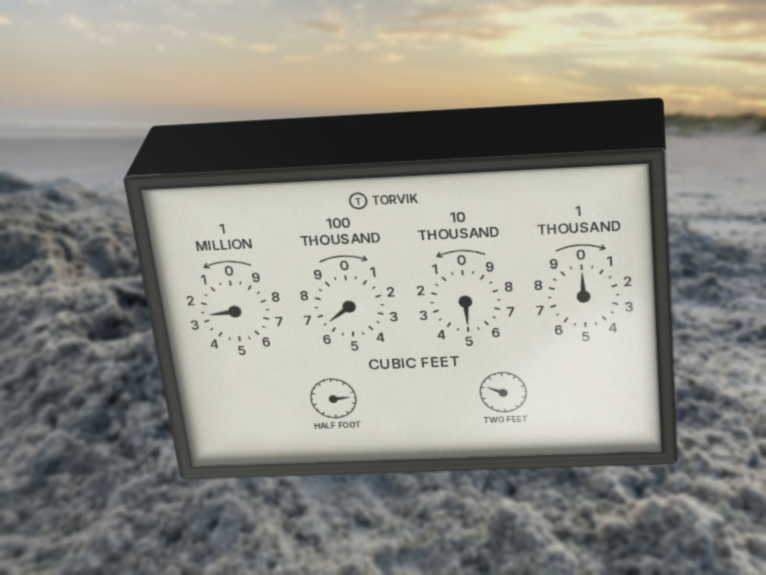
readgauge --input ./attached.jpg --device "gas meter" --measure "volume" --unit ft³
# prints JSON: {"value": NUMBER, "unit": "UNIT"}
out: {"value": 265000, "unit": "ft³"}
